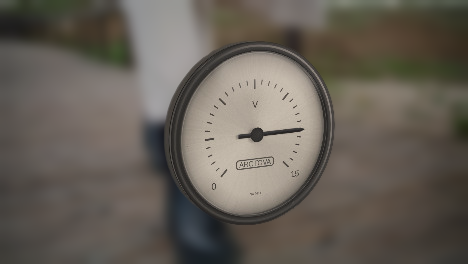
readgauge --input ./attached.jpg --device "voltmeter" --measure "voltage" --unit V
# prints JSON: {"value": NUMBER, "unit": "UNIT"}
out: {"value": 12.5, "unit": "V"}
